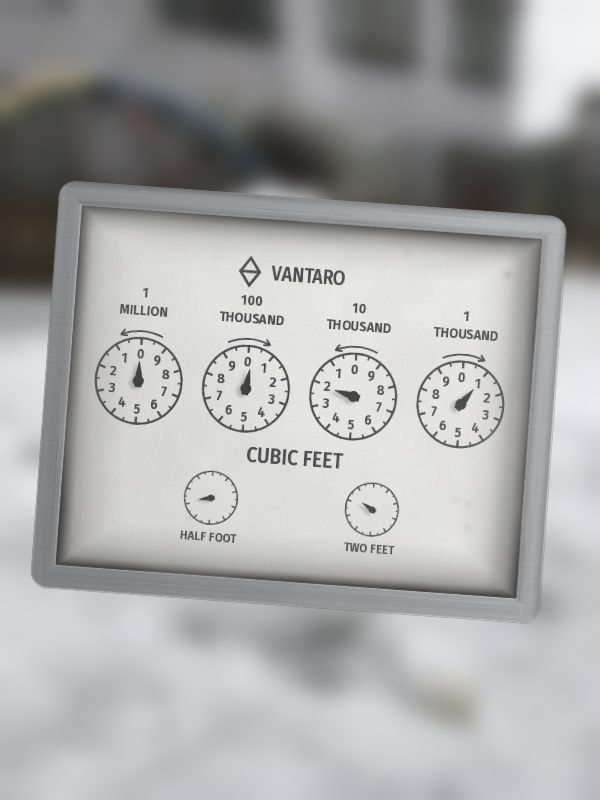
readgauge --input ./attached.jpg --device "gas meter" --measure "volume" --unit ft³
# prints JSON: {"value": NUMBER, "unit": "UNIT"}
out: {"value": 2100, "unit": "ft³"}
